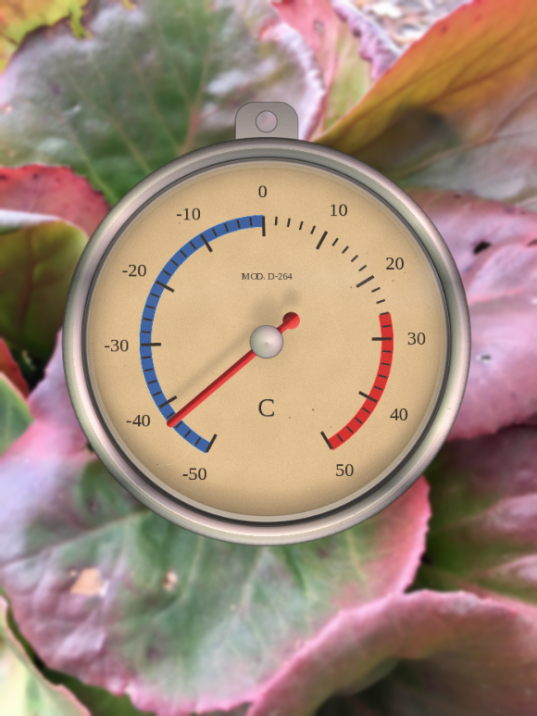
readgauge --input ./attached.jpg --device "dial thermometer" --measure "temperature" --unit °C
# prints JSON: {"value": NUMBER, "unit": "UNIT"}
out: {"value": -43, "unit": "°C"}
